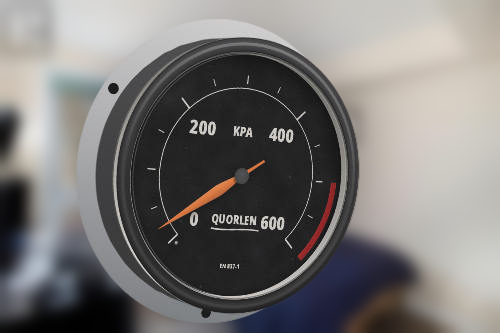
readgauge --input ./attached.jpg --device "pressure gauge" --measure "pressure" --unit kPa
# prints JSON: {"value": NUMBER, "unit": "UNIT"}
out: {"value": 25, "unit": "kPa"}
